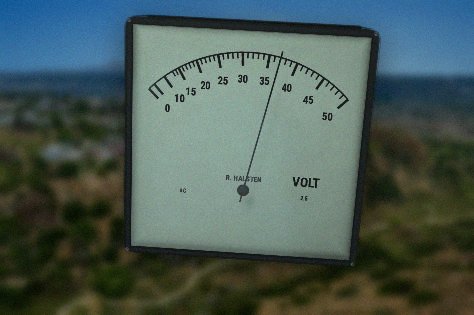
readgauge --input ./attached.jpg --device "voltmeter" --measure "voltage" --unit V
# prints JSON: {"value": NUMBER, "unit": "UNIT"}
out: {"value": 37, "unit": "V"}
